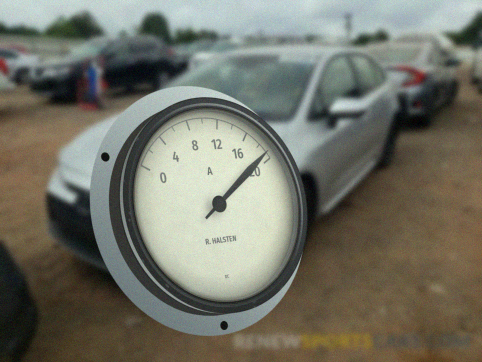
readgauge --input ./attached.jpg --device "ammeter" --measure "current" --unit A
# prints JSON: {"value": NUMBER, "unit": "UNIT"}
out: {"value": 19, "unit": "A"}
